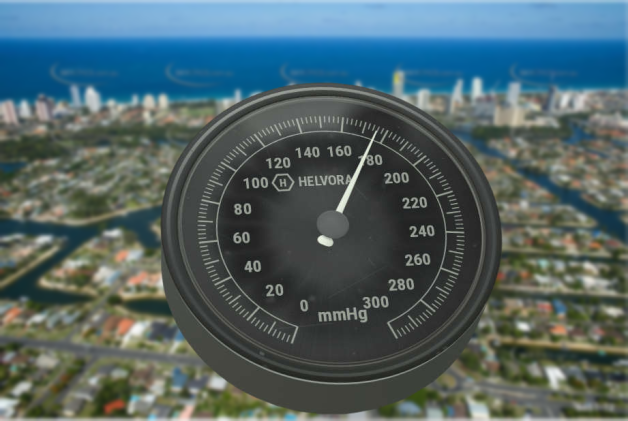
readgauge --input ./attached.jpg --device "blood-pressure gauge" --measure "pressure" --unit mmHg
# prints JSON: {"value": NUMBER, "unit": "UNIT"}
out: {"value": 176, "unit": "mmHg"}
